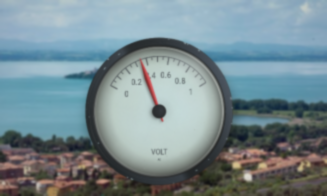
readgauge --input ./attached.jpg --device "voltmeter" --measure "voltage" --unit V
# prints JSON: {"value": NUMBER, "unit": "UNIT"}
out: {"value": 0.35, "unit": "V"}
